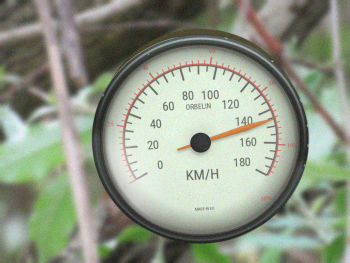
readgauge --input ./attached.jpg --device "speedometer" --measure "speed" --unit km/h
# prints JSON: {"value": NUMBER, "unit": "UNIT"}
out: {"value": 145, "unit": "km/h"}
